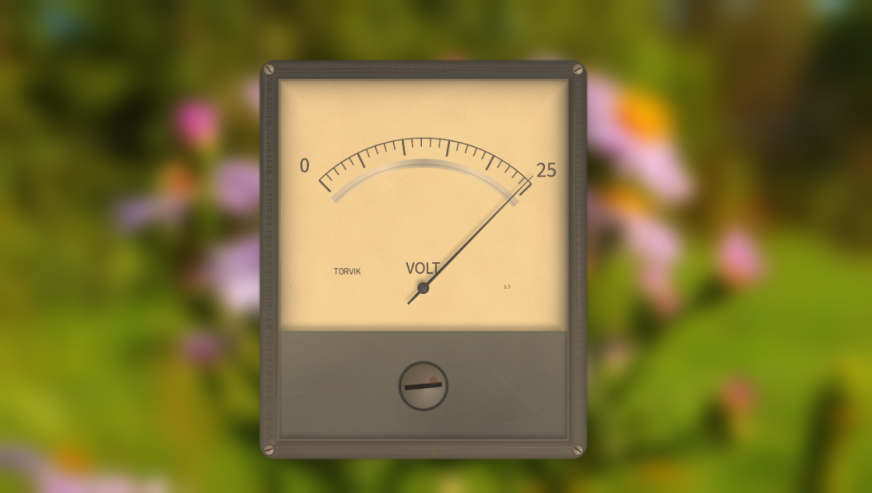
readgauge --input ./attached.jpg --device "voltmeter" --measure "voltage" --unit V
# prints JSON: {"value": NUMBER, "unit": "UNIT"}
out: {"value": 24.5, "unit": "V"}
